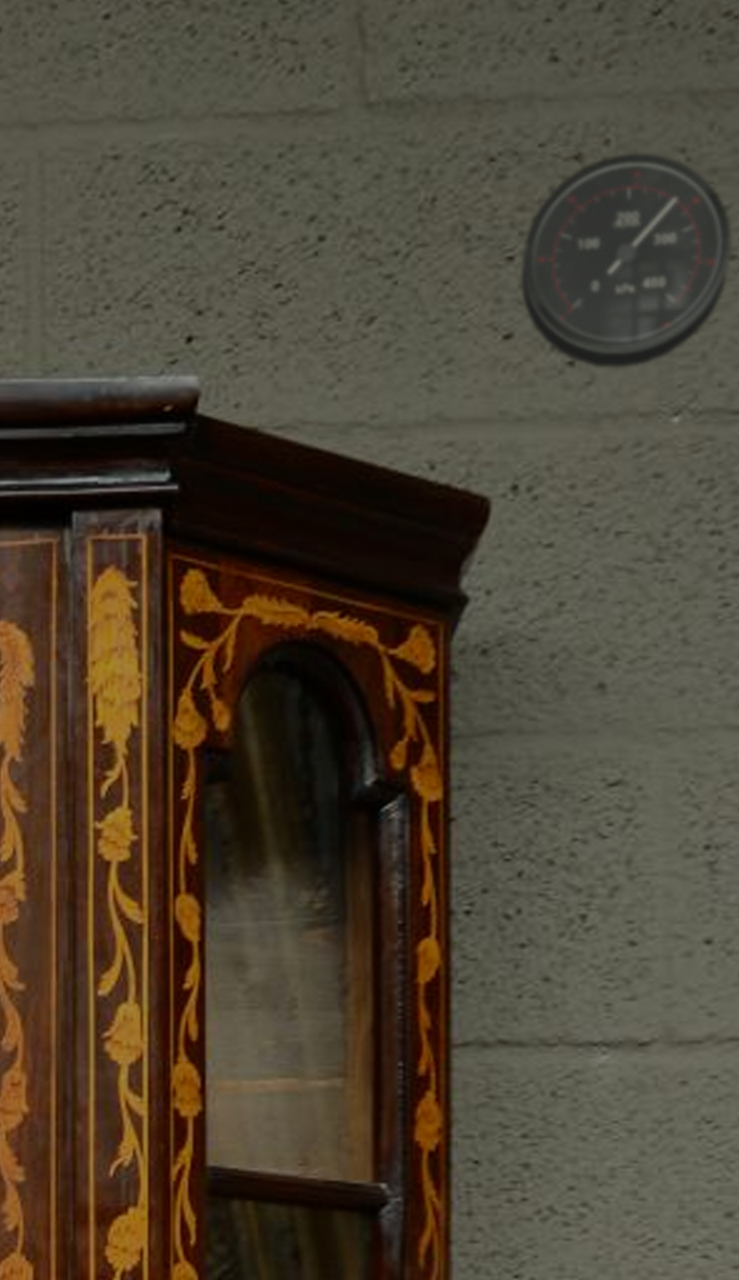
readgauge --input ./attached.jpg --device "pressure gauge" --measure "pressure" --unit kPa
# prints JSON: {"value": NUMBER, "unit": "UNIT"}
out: {"value": 260, "unit": "kPa"}
